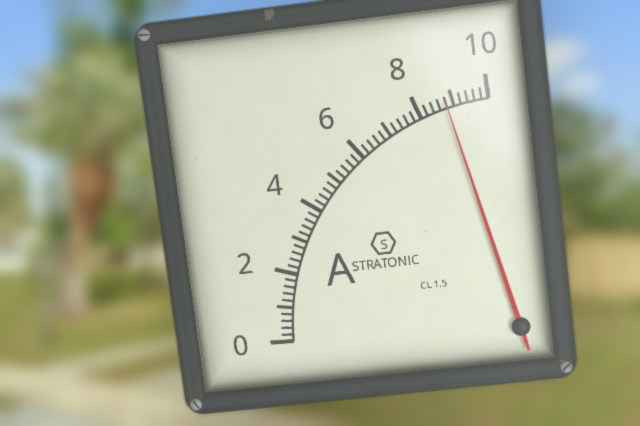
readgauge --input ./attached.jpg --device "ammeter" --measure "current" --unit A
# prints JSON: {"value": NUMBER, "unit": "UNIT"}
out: {"value": 8.8, "unit": "A"}
